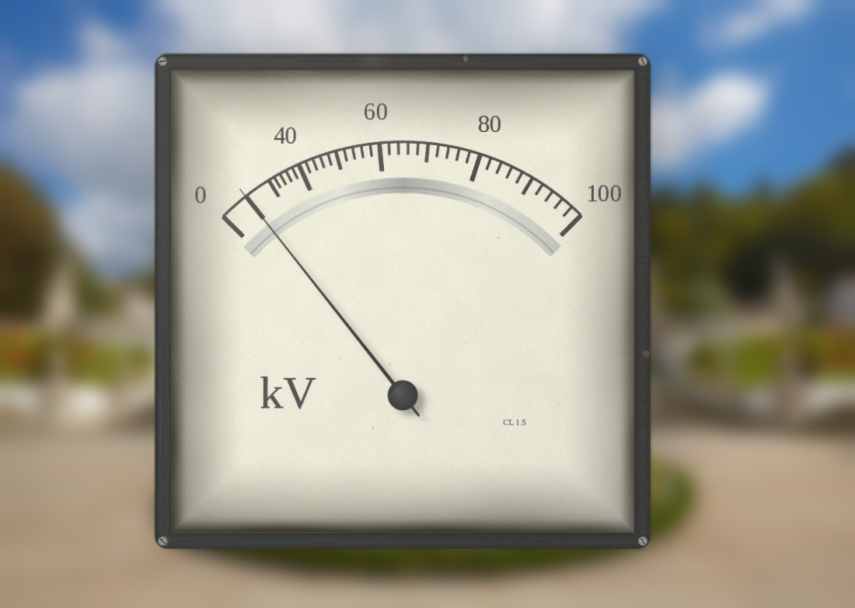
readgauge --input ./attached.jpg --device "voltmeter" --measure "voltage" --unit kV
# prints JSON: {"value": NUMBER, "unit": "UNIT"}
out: {"value": 20, "unit": "kV"}
